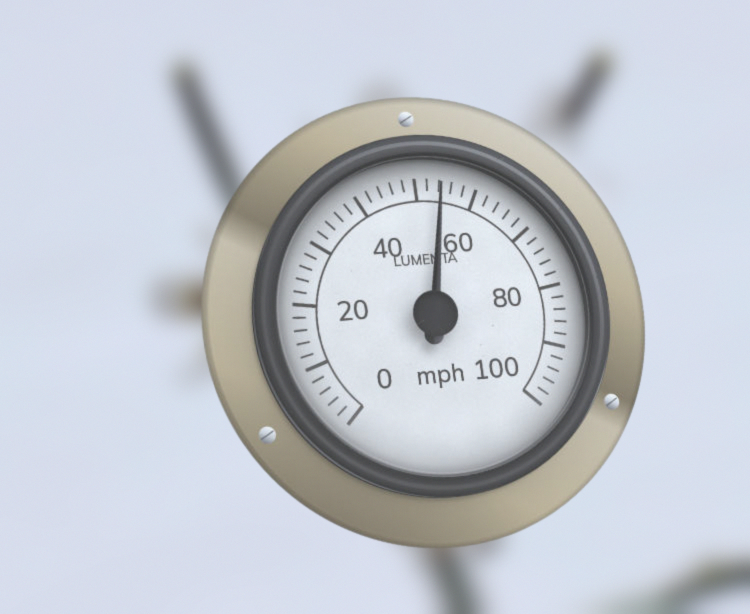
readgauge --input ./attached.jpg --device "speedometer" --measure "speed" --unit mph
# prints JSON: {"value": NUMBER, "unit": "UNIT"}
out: {"value": 54, "unit": "mph"}
